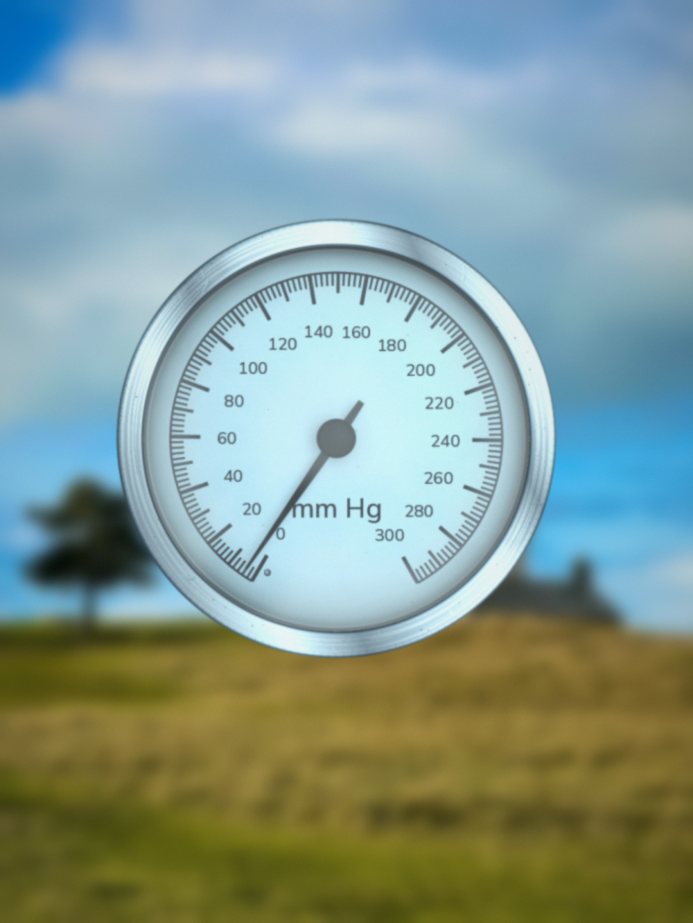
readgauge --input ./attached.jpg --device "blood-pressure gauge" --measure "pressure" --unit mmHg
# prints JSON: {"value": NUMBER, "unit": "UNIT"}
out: {"value": 4, "unit": "mmHg"}
